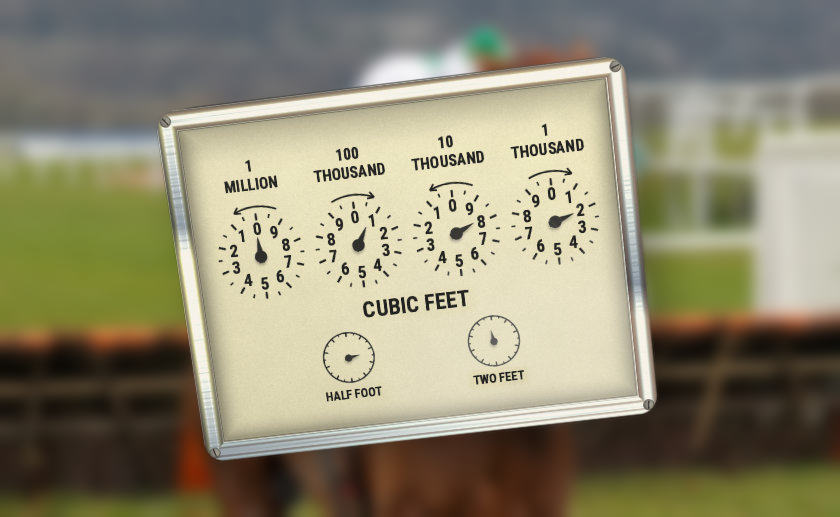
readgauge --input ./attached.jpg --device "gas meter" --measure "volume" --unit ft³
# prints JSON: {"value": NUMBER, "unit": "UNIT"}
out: {"value": 8200, "unit": "ft³"}
